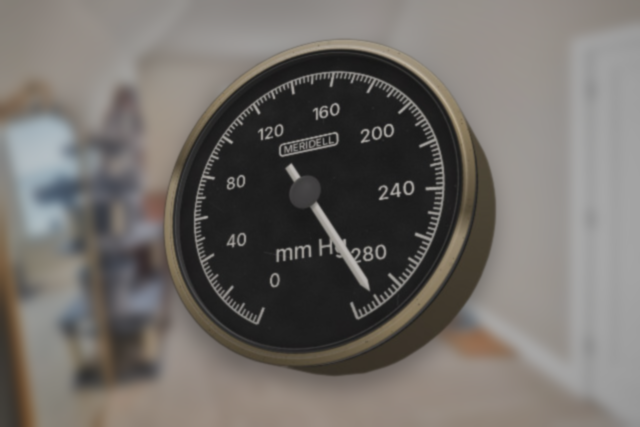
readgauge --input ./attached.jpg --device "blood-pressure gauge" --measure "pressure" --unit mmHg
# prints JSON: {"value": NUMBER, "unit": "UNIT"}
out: {"value": 290, "unit": "mmHg"}
